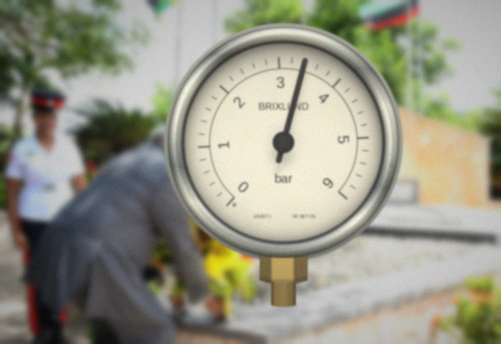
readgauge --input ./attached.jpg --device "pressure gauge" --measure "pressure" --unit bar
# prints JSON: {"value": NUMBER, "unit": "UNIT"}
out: {"value": 3.4, "unit": "bar"}
